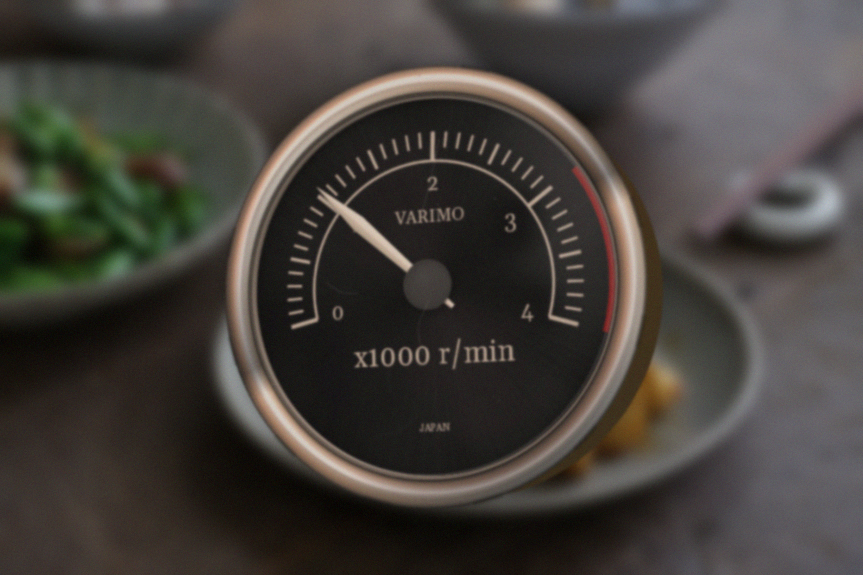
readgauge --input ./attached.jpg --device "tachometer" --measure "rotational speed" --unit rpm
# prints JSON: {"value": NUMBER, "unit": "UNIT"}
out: {"value": 1050, "unit": "rpm"}
